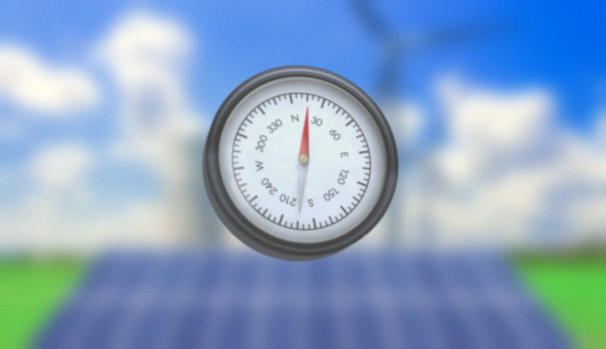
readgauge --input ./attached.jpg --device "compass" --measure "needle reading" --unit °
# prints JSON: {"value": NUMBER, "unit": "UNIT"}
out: {"value": 15, "unit": "°"}
